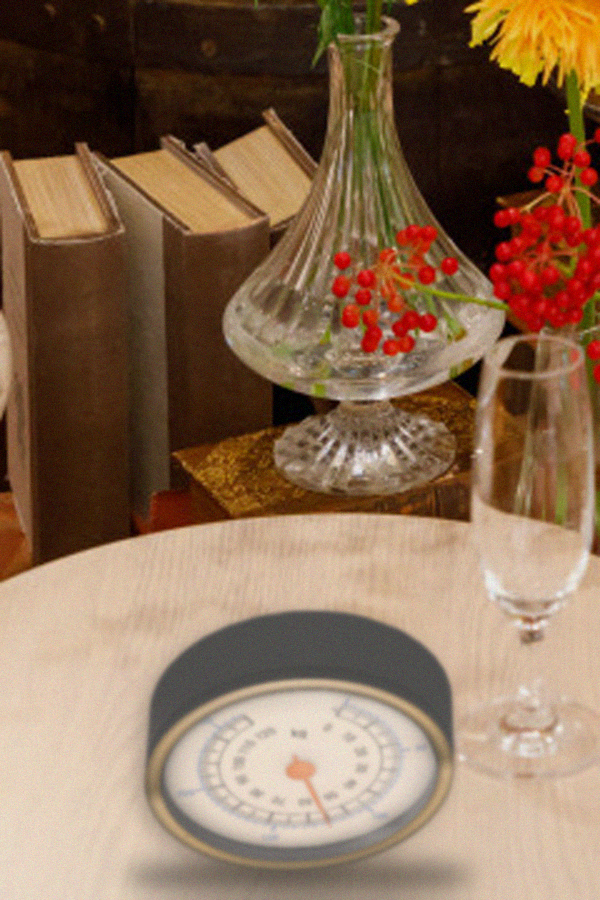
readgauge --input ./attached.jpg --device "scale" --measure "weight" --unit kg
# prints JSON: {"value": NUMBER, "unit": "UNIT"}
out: {"value": 55, "unit": "kg"}
